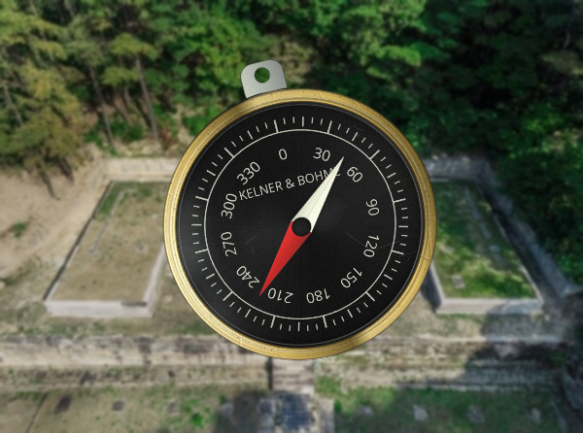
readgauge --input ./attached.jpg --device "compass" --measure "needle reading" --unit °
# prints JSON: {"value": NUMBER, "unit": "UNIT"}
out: {"value": 225, "unit": "°"}
